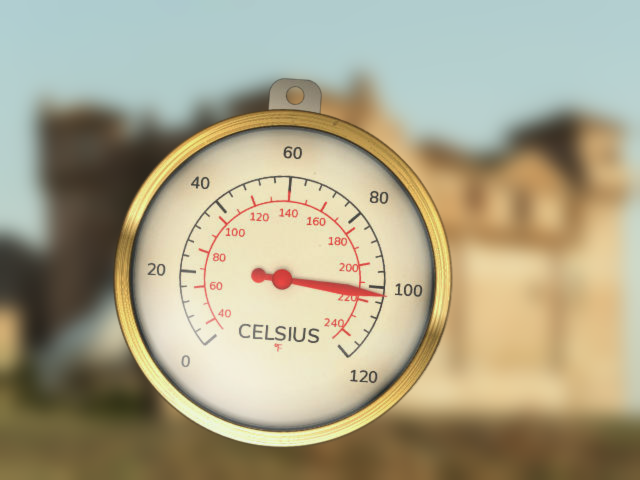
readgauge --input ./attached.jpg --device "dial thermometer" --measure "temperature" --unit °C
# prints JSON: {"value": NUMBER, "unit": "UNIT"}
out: {"value": 102, "unit": "°C"}
